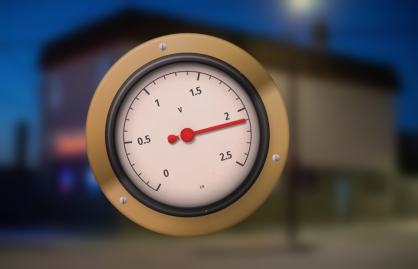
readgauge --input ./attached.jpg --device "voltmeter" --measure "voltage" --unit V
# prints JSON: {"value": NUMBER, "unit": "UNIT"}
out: {"value": 2.1, "unit": "V"}
